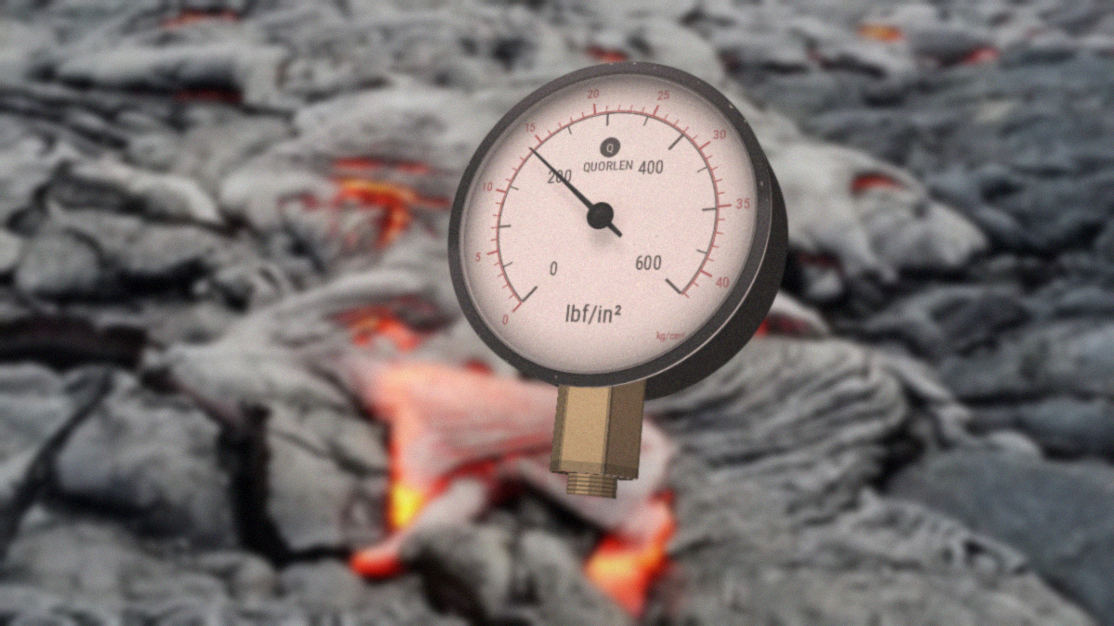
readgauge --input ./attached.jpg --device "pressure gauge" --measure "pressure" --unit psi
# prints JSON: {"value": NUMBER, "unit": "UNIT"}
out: {"value": 200, "unit": "psi"}
